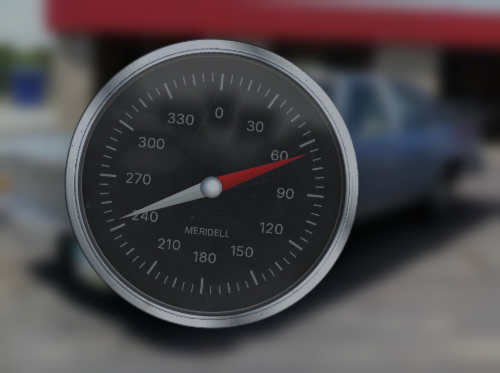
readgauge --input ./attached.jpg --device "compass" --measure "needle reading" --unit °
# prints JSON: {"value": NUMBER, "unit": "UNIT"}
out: {"value": 65, "unit": "°"}
